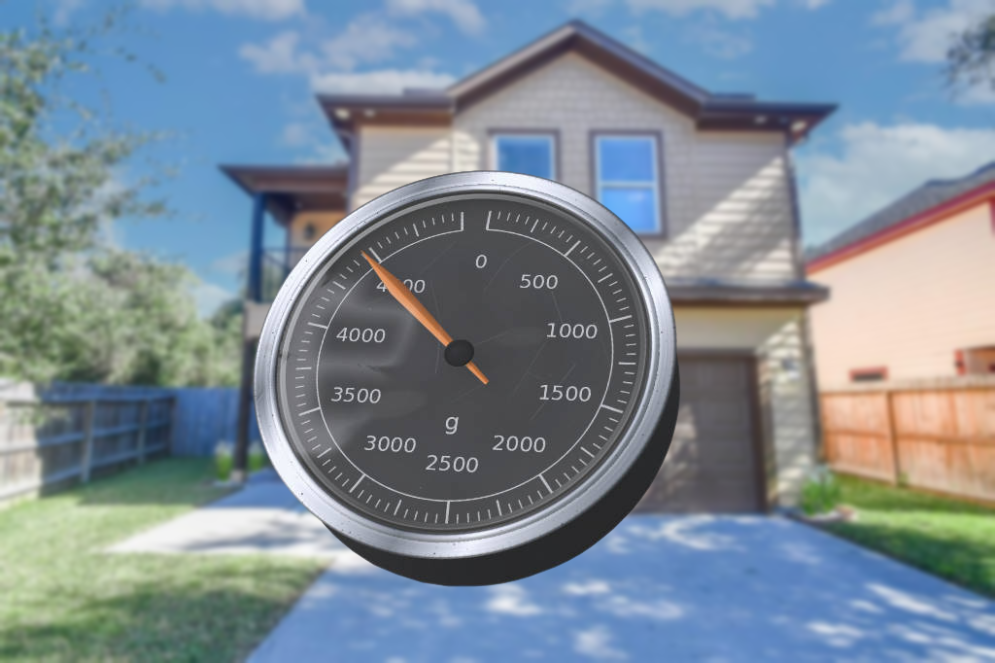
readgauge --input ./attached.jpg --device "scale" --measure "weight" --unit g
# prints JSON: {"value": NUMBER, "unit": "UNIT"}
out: {"value": 4450, "unit": "g"}
